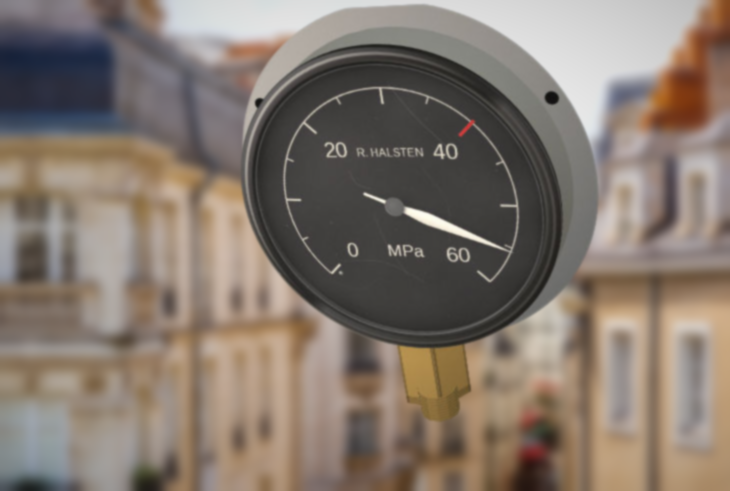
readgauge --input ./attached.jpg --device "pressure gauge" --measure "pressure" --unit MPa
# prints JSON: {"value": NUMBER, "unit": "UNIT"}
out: {"value": 55, "unit": "MPa"}
